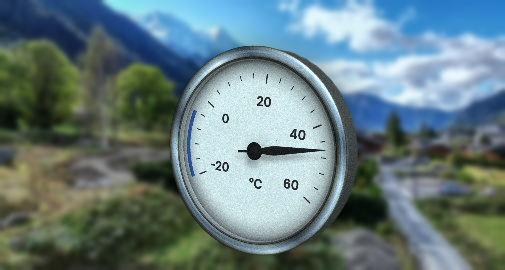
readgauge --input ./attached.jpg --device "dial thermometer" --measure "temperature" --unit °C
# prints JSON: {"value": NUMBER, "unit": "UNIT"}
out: {"value": 46, "unit": "°C"}
